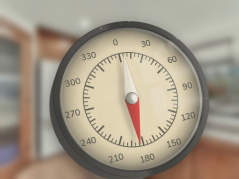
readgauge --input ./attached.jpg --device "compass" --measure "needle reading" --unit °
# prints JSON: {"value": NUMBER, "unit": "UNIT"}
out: {"value": 185, "unit": "°"}
